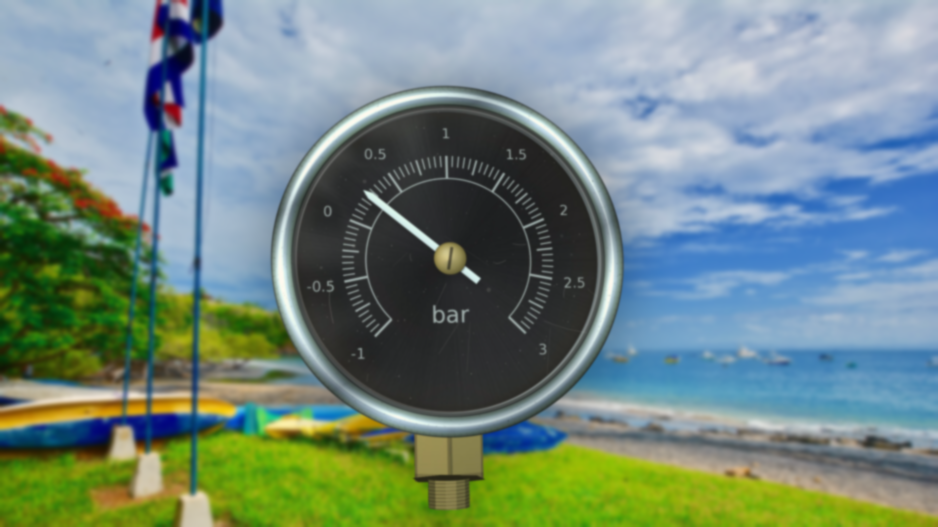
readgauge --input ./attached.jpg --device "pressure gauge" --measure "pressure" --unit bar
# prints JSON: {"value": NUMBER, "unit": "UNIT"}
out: {"value": 0.25, "unit": "bar"}
